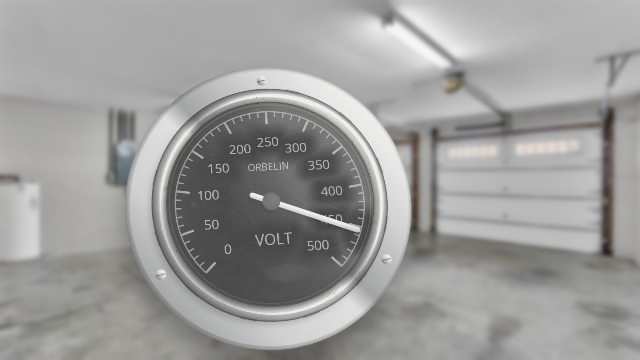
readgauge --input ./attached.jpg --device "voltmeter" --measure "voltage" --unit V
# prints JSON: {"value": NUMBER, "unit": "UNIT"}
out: {"value": 455, "unit": "V"}
